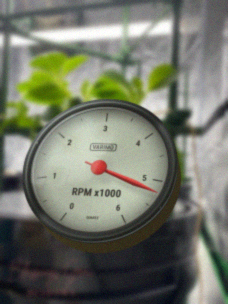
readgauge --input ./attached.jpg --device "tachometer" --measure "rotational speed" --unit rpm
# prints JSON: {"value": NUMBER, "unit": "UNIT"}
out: {"value": 5250, "unit": "rpm"}
